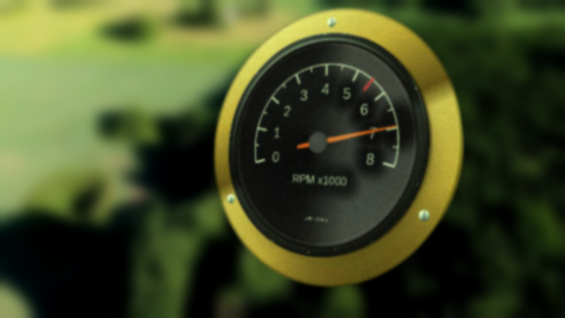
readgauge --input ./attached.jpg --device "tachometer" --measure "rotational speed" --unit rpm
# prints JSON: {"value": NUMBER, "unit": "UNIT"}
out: {"value": 7000, "unit": "rpm"}
